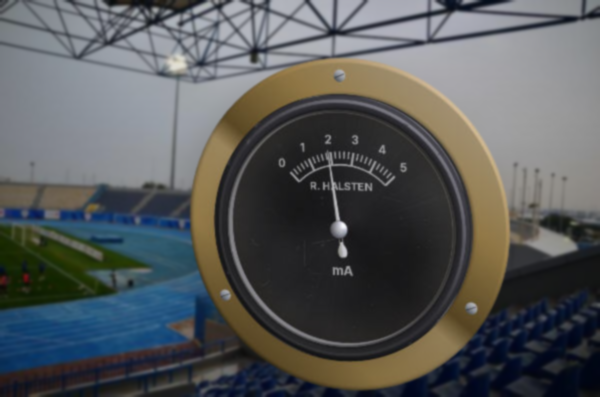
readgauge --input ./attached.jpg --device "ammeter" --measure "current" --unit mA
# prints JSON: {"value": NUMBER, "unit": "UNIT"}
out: {"value": 2, "unit": "mA"}
